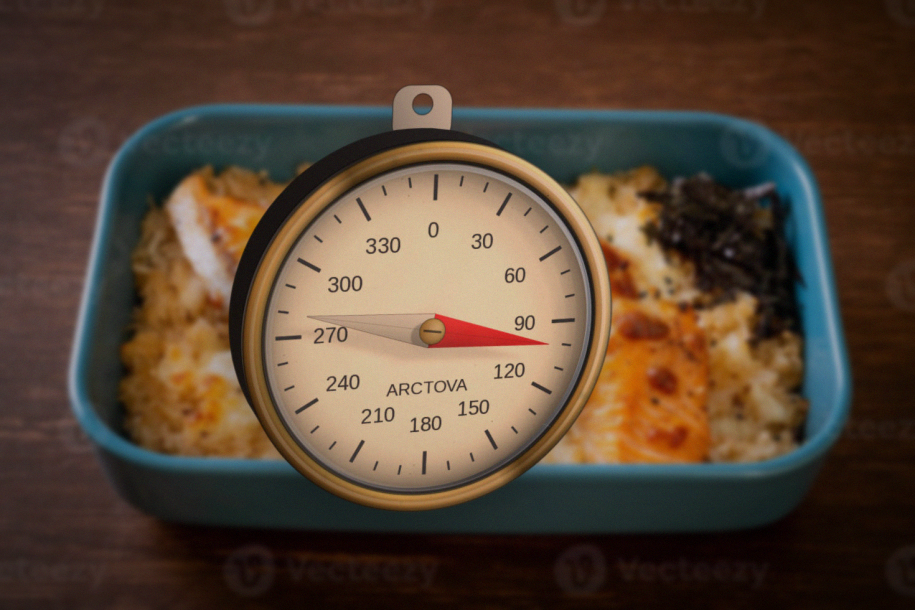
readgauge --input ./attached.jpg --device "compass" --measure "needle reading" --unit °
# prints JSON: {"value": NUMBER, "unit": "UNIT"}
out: {"value": 100, "unit": "°"}
